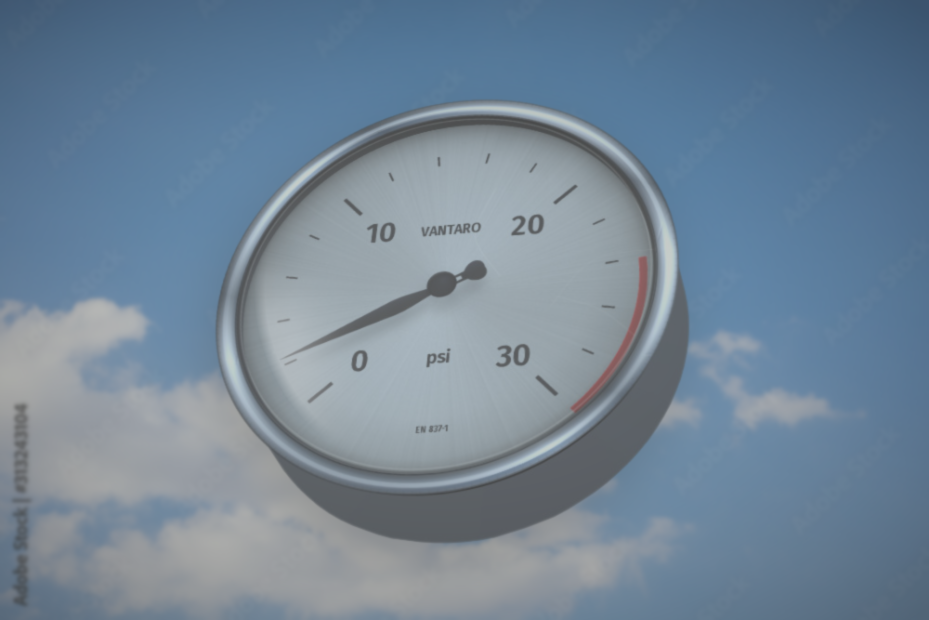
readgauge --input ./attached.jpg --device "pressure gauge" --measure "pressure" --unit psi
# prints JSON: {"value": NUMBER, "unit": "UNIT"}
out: {"value": 2, "unit": "psi"}
